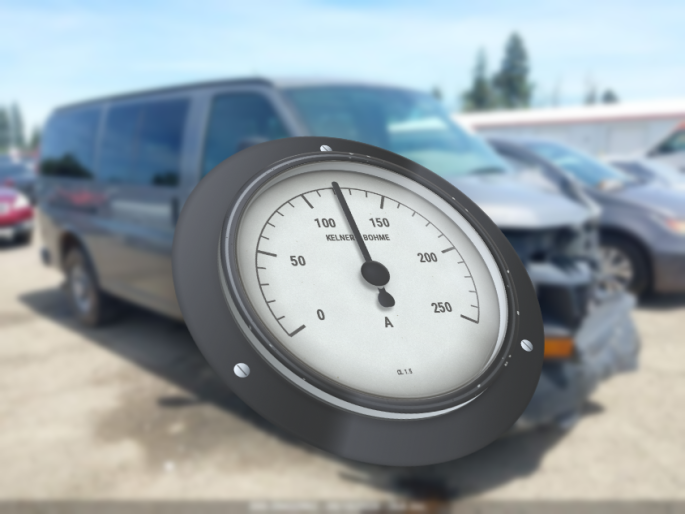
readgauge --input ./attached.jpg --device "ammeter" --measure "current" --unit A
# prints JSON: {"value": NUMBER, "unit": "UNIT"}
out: {"value": 120, "unit": "A"}
